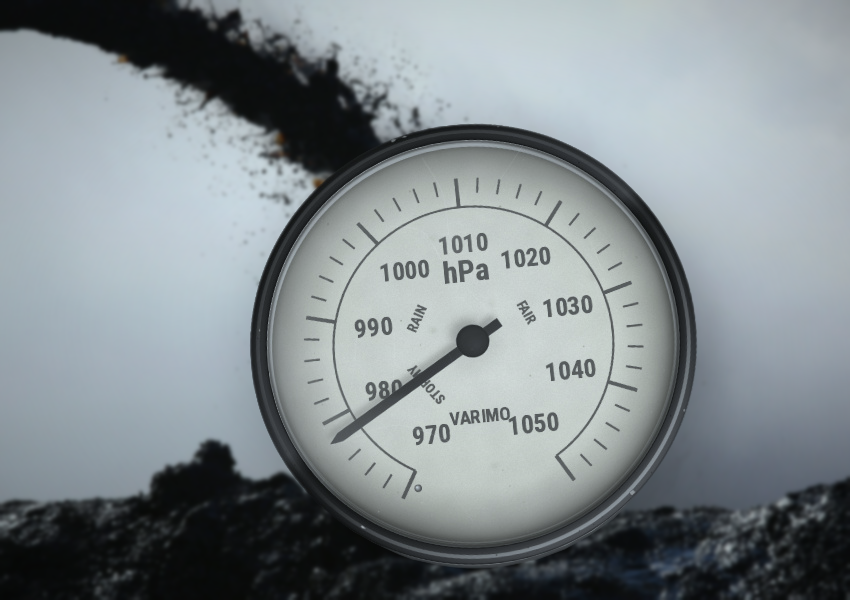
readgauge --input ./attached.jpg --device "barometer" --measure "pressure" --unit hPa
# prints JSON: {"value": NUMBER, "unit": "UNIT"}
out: {"value": 978, "unit": "hPa"}
